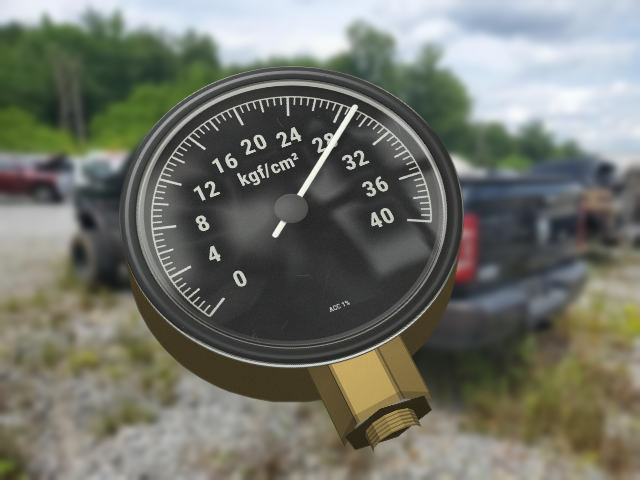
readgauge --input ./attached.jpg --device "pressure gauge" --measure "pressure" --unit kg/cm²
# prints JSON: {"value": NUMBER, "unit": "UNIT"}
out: {"value": 29, "unit": "kg/cm²"}
